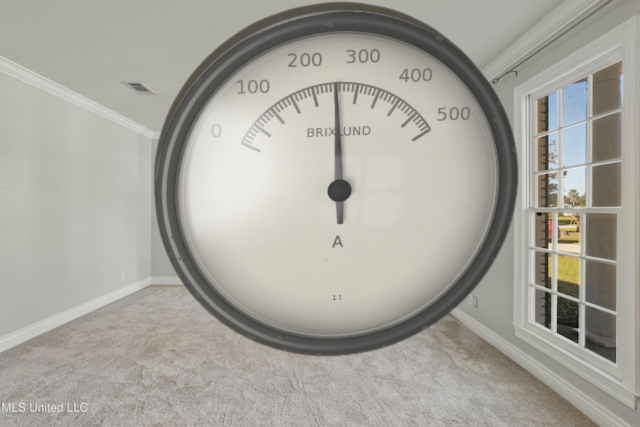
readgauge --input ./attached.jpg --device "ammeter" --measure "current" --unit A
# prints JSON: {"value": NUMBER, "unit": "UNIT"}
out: {"value": 250, "unit": "A"}
